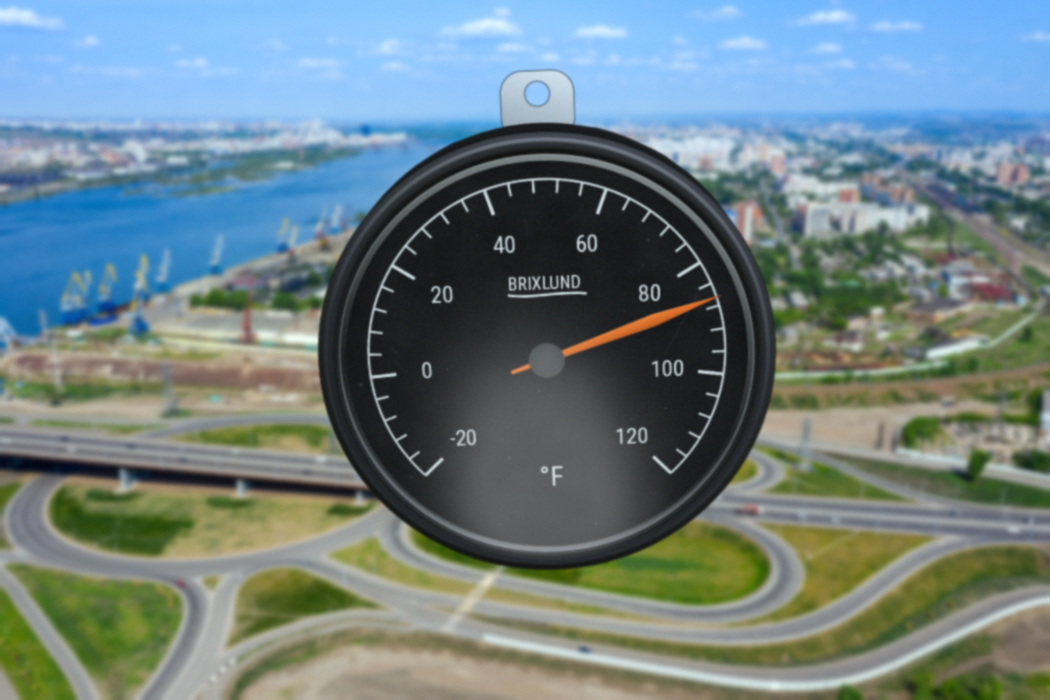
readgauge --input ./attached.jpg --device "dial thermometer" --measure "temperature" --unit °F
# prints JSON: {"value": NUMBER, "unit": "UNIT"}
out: {"value": 86, "unit": "°F"}
